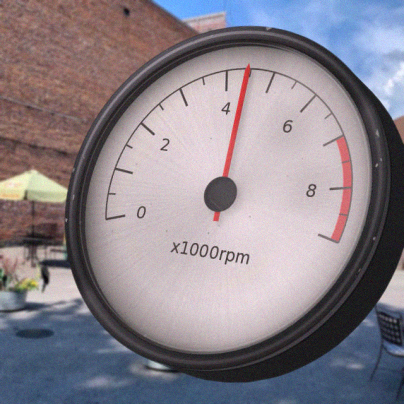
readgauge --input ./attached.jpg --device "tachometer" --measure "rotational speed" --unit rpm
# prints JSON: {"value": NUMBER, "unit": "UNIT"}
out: {"value": 4500, "unit": "rpm"}
